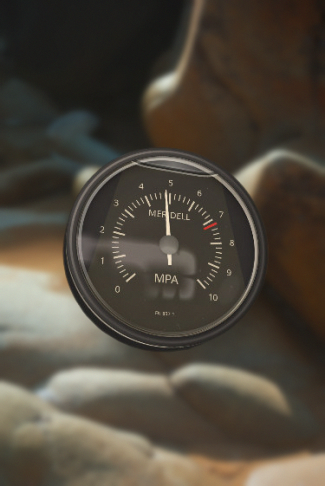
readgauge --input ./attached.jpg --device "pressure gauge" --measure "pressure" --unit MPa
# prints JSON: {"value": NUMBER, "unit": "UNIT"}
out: {"value": 4.8, "unit": "MPa"}
